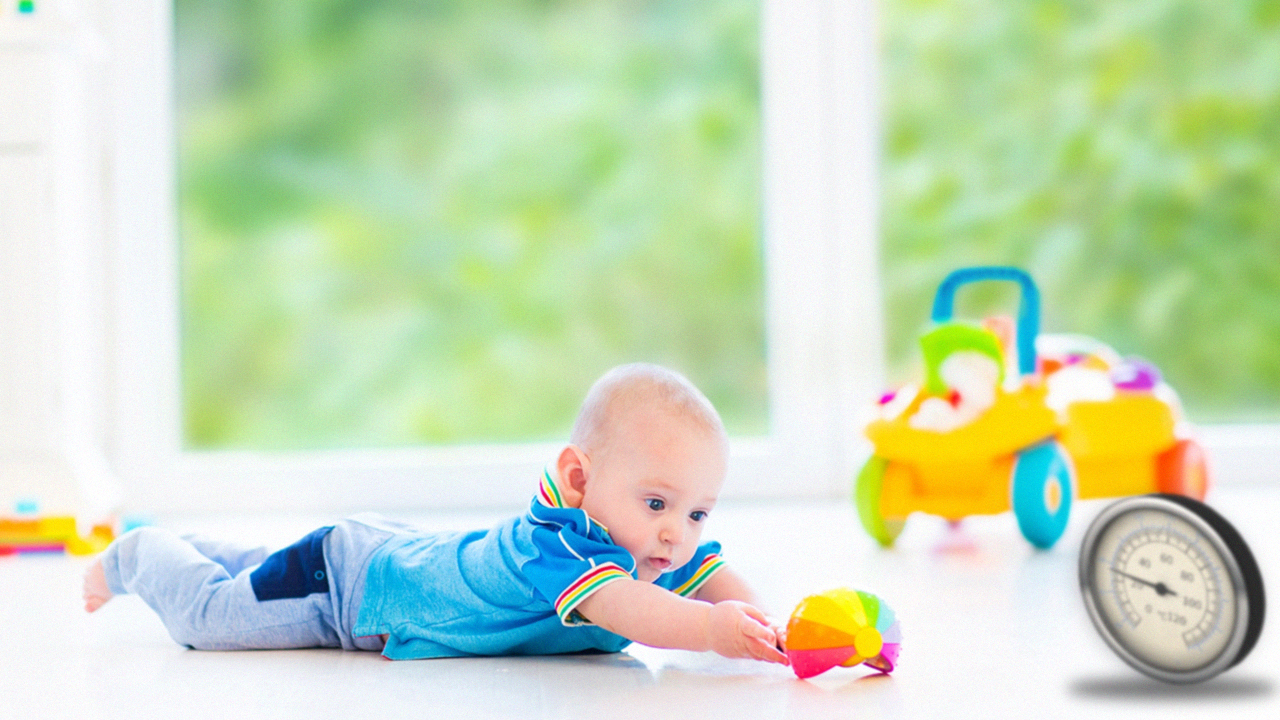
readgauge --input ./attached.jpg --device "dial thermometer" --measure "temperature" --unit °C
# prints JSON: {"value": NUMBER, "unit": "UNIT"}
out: {"value": 25, "unit": "°C"}
